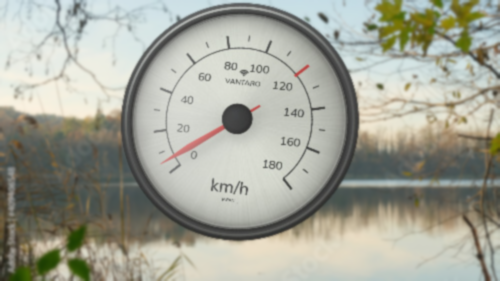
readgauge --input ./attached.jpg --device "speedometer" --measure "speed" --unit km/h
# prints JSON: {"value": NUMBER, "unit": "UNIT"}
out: {"value": 5, "unit": "km/h"}
